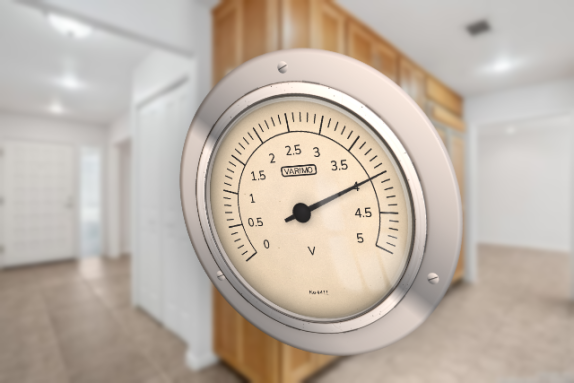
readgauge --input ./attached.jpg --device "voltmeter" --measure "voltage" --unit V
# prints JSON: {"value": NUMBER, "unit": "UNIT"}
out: {"value": 4, "unit": "V"}
